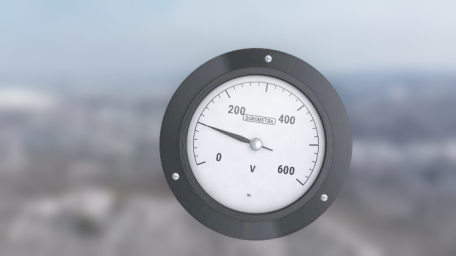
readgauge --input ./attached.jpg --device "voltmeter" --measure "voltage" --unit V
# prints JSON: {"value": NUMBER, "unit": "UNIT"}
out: {"value": 100, "unit": "V"}
